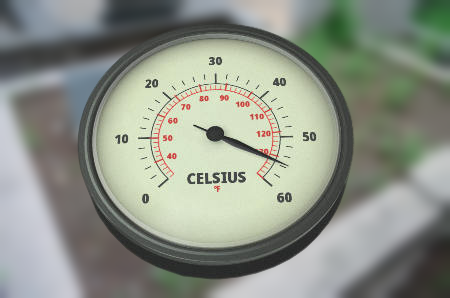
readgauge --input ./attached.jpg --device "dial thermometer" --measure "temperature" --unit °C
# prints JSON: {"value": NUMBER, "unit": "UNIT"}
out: {"value": 56, "unit": "°C"}
